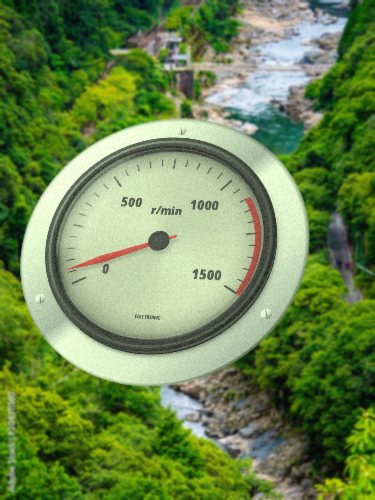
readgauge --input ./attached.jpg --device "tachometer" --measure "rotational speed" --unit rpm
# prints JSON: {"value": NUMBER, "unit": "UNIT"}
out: {"value": 50, "unit": "rpm"}
